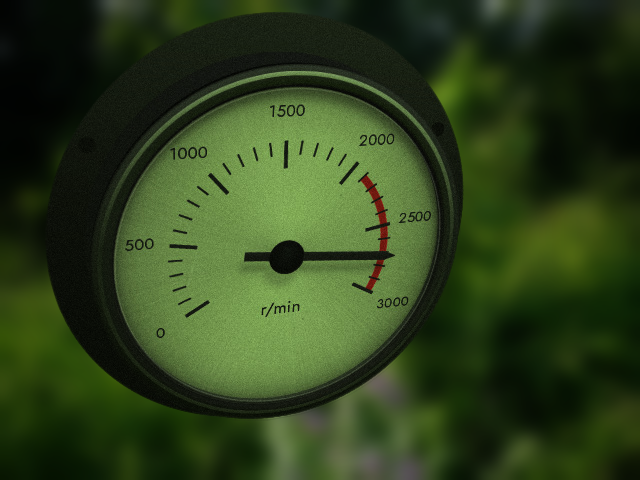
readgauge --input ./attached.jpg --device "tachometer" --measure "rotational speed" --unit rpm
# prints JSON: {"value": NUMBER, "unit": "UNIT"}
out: {"value": 2700, "unit": "rpm"}
